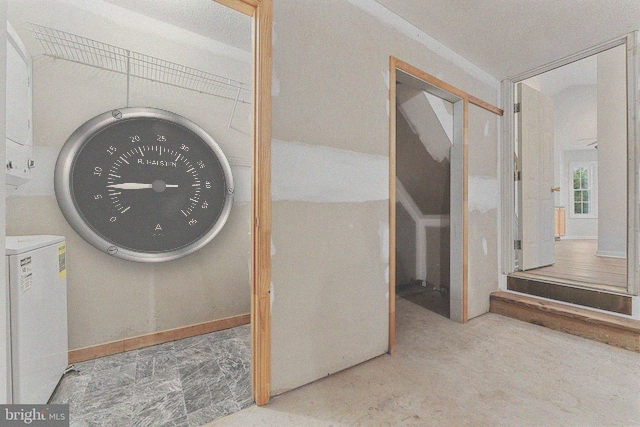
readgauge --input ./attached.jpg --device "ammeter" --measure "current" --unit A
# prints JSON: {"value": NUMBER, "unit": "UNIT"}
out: {"value": 7, "unit": "A"}
